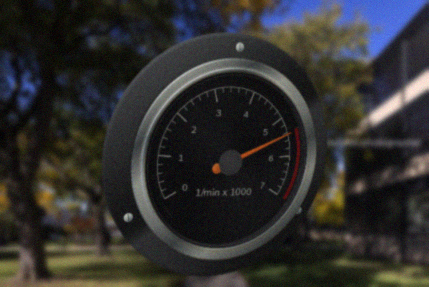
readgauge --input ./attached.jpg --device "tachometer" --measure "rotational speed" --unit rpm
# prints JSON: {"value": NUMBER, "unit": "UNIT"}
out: {"value": 5400, "unit": "rpm"}
